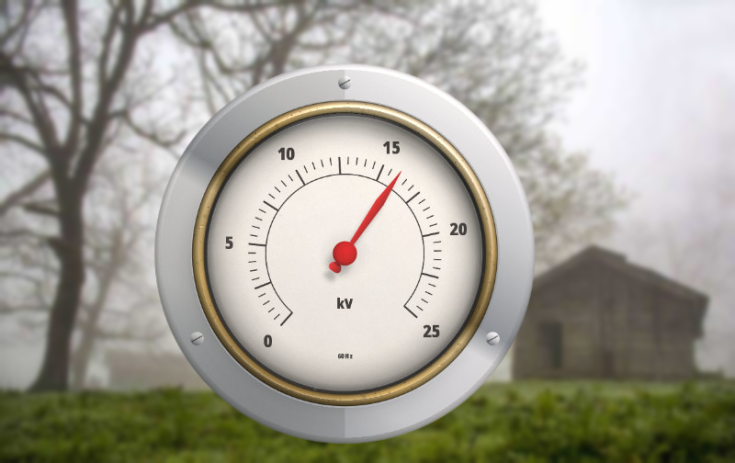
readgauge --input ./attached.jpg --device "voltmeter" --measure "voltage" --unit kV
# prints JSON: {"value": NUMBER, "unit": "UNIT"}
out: {"value": 16, "unit": "kV"}
